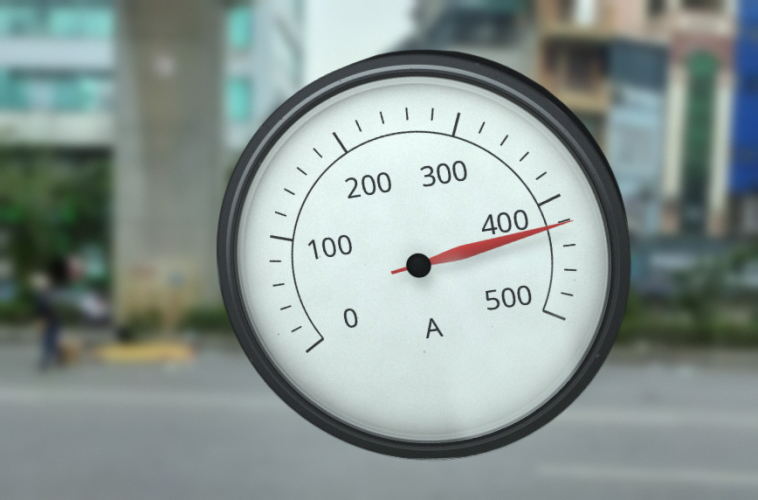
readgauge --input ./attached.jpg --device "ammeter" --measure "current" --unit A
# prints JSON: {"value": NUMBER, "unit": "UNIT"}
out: {"value": 420, "unit": "A"}
